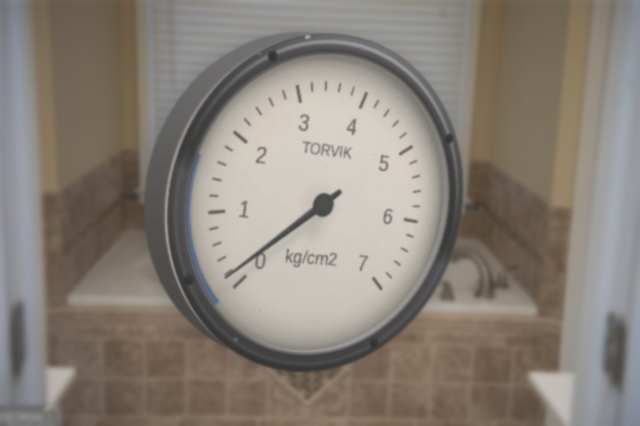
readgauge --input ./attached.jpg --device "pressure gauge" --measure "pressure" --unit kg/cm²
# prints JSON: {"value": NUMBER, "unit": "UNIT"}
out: {"value": 0.2, "unit": "kg/cm²"}
